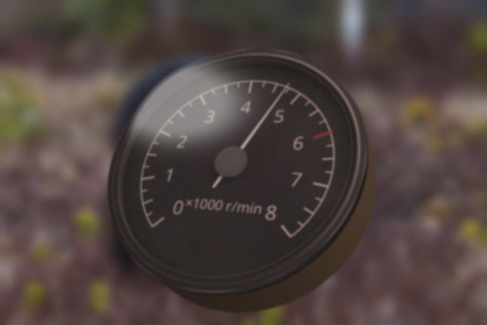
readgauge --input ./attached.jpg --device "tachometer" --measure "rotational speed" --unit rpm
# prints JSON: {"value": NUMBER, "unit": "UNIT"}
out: {"value": 4750, "unit": "rpm"}
